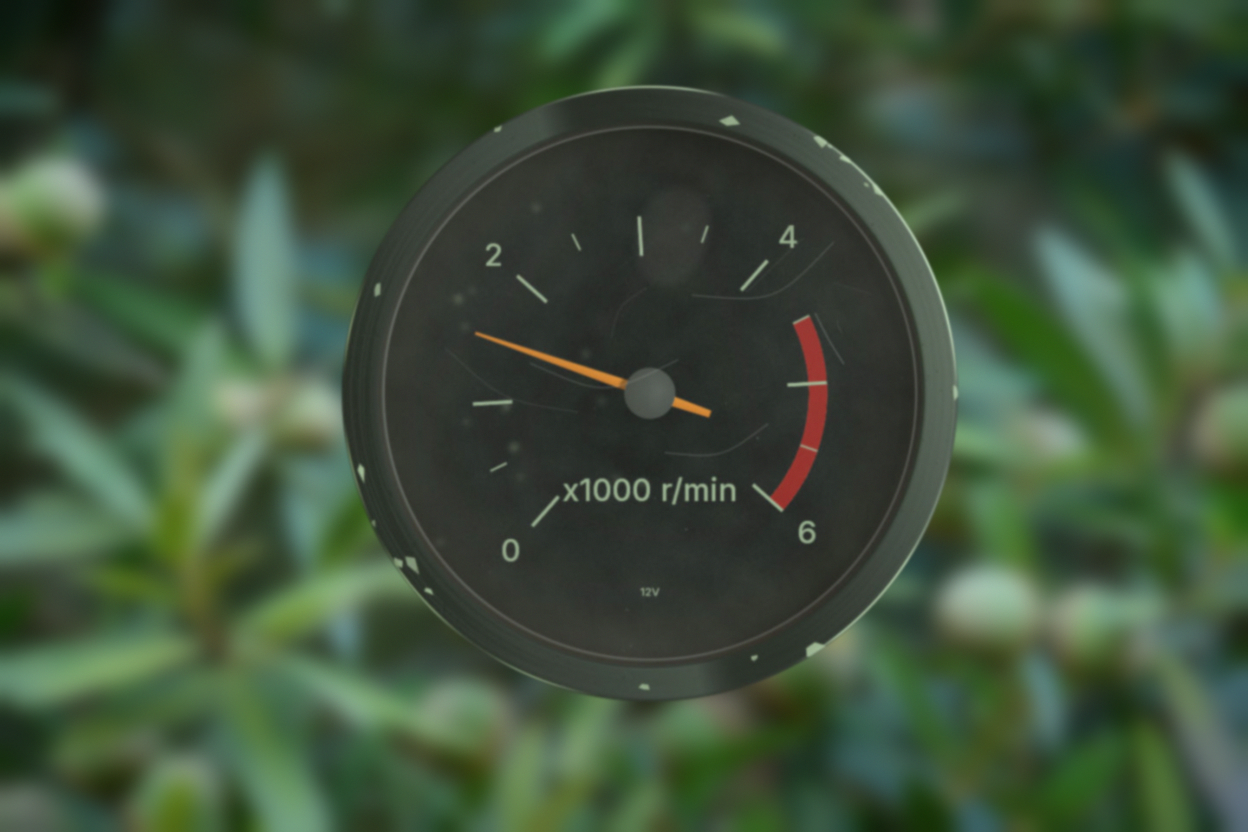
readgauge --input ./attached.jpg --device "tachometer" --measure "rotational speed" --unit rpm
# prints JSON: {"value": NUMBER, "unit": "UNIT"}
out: {"value": 1500, "unit": "rpm"}
